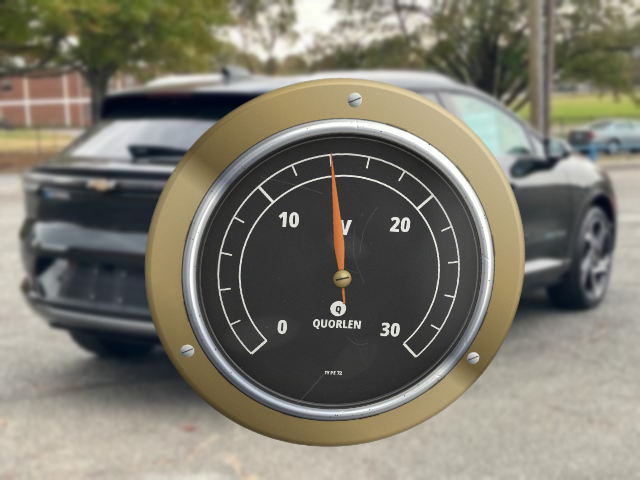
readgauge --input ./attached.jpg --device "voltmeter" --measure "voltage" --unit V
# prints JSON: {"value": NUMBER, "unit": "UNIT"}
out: {"value": 14, "unit": "V"}
